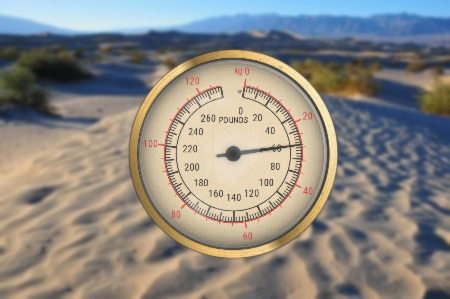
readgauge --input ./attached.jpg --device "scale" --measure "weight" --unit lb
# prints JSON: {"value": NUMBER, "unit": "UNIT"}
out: {"value": 60, "unit": "lb"}
